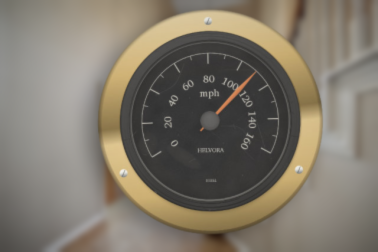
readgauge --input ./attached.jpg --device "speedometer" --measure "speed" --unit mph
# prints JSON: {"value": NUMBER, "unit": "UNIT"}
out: {"value": 110, "unit": "mph"}
